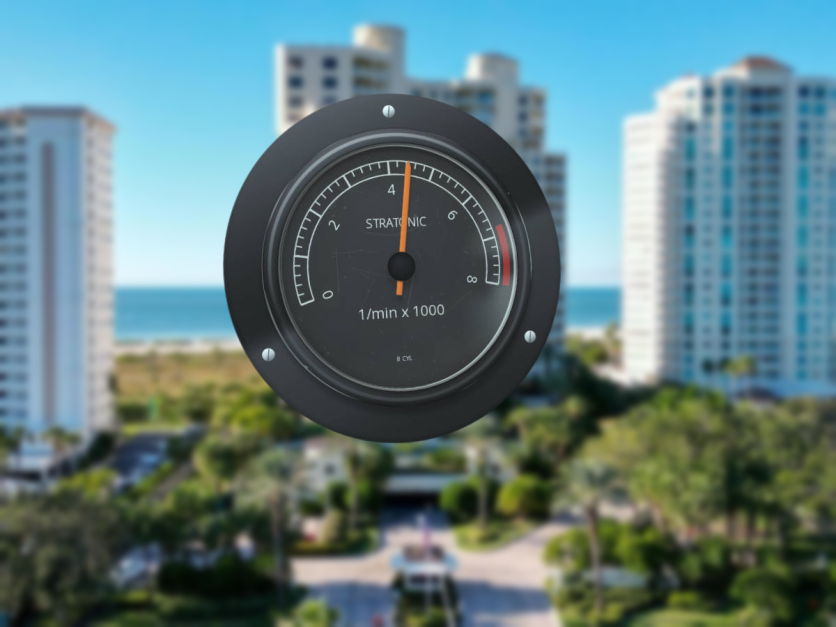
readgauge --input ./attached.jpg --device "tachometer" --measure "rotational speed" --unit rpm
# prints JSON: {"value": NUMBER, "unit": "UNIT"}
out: {"value": 4400, "unit": "rpm"}
